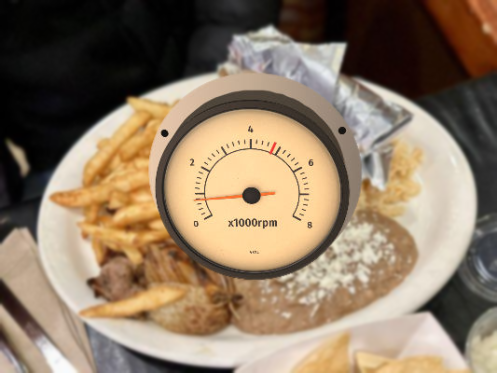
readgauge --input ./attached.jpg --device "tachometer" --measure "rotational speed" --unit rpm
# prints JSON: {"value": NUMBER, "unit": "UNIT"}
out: {"value": 800, "unit": "rpm"}
